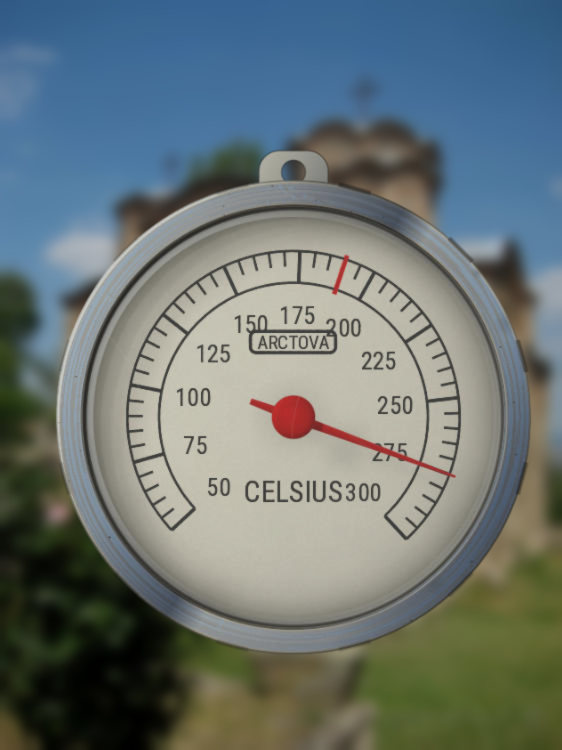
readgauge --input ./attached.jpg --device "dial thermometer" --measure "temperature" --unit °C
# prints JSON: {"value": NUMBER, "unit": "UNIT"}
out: {"value": 275, "unit": "°C"}
